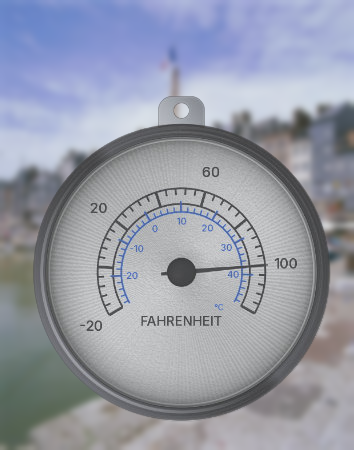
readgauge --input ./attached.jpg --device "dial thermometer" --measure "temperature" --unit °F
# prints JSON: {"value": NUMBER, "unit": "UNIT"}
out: {"value": 100, "unit": "°F"}
